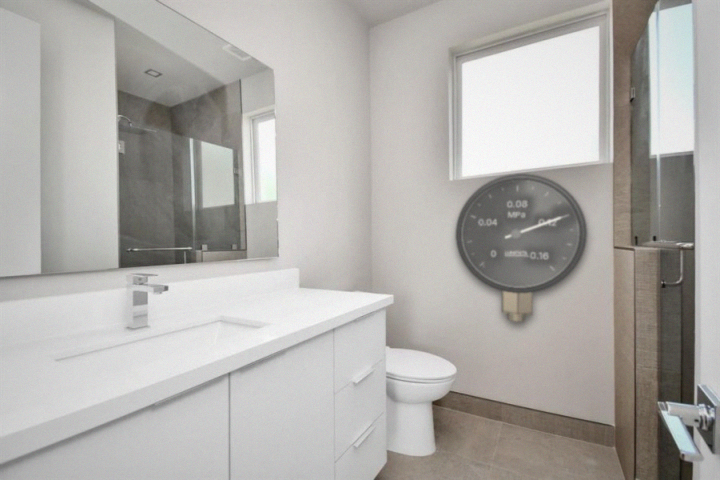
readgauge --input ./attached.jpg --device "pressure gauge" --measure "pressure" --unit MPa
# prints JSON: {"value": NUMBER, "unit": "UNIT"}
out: {"value": 0.12, "unit": "MPa"}
